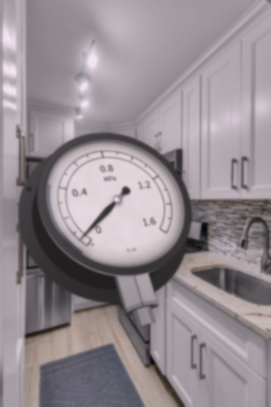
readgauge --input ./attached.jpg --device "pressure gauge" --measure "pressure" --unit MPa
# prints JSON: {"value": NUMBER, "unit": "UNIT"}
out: {"value": 0.05, "unit": "MPa"}
